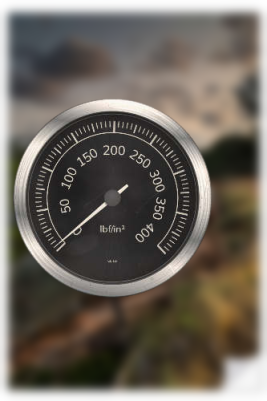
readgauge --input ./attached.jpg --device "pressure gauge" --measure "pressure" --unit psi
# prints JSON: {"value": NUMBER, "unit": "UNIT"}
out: {"value": 5, "unit": "psi"}
